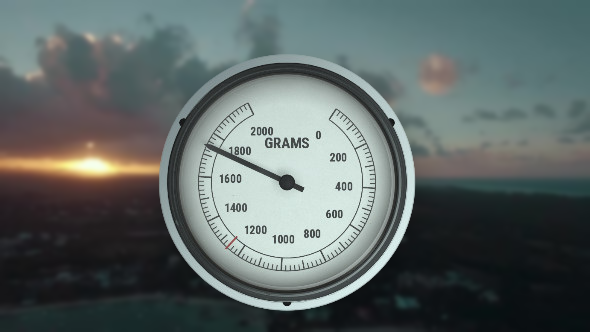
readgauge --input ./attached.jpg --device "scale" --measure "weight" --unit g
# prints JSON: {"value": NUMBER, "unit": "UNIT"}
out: {"value": 1740, "unit": "g"}
